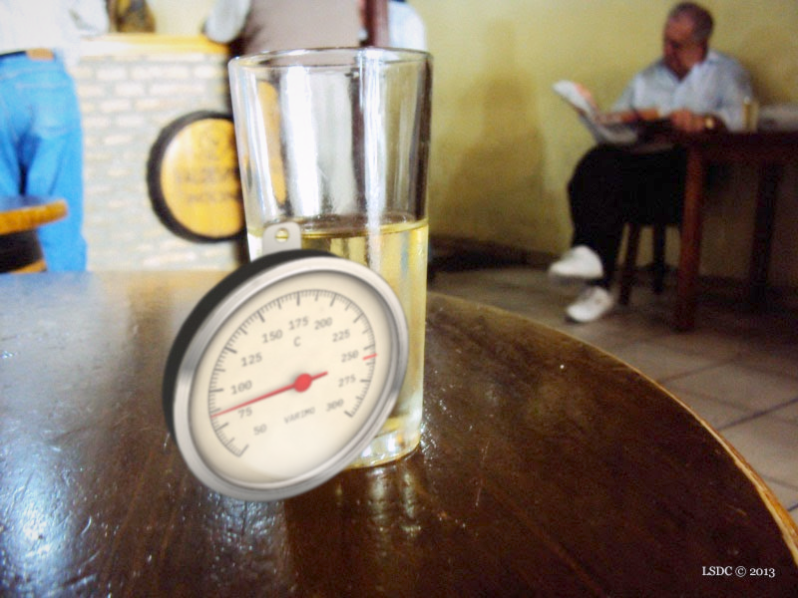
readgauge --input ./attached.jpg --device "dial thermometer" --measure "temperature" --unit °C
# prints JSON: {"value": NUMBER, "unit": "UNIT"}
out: {"value": 87.5, "unit": "°C"}
